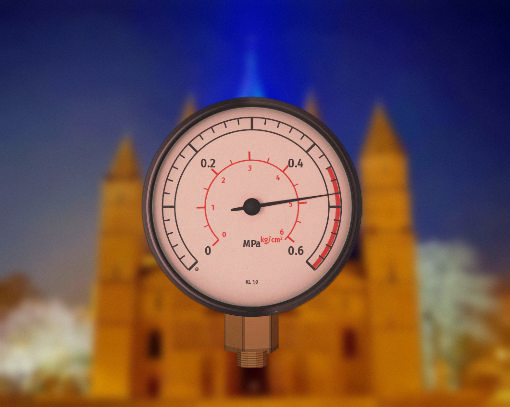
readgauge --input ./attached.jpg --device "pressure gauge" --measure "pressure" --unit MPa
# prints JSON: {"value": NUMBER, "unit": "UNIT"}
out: {"value": 0.48, "unit": "MPa"}
